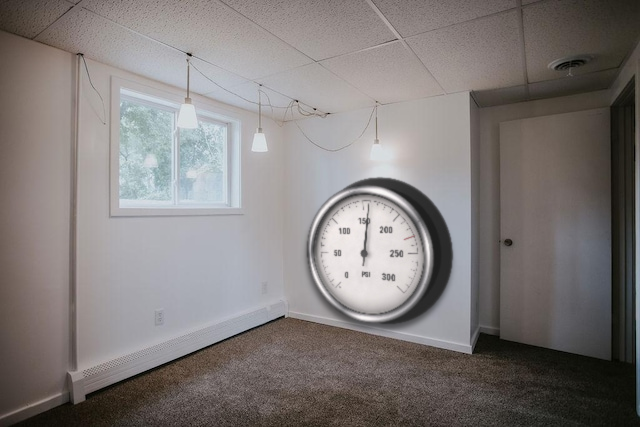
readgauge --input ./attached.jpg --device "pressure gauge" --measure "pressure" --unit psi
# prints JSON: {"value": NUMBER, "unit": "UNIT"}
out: {"value": 160, "unit": "psi"}
